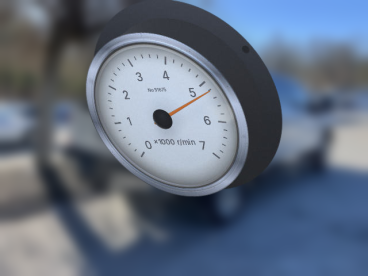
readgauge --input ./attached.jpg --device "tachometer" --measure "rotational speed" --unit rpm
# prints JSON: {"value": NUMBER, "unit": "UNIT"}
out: {"value": 5200, "unit": "rpm"}
